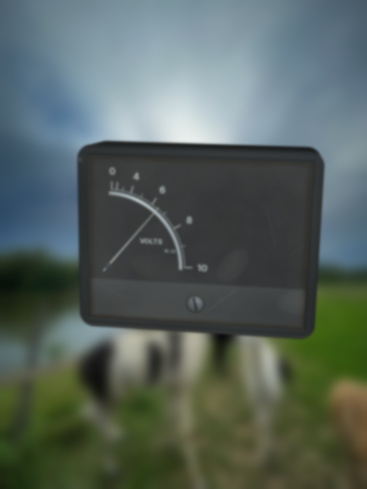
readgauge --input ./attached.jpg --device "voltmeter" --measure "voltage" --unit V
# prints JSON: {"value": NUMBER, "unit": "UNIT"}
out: {"value": 6.5, "unit": "V"}
